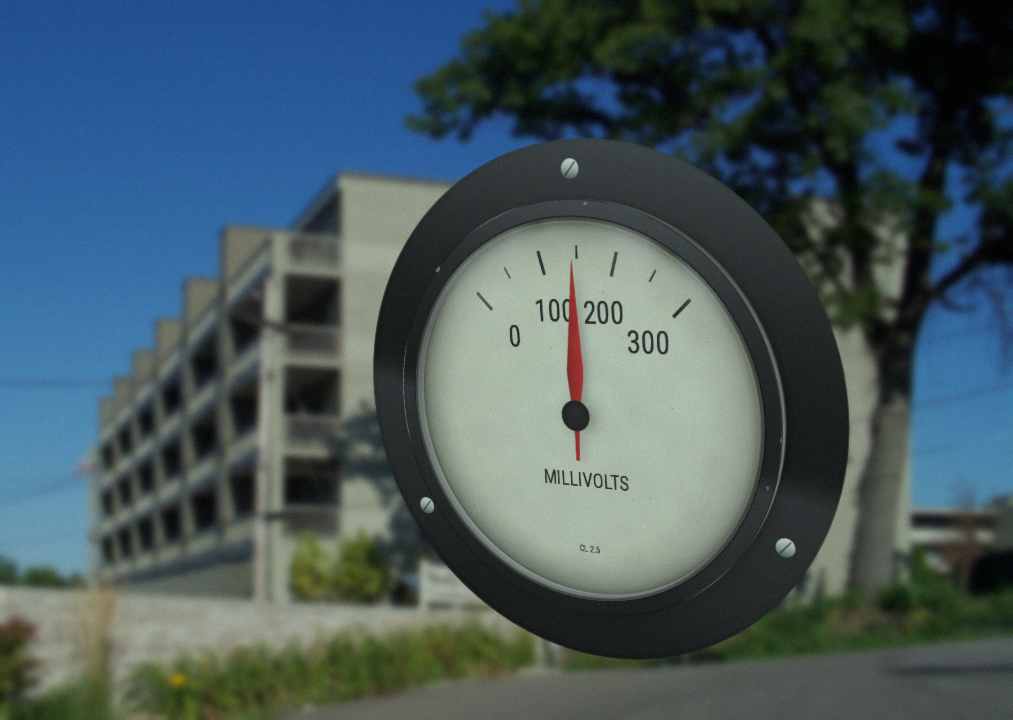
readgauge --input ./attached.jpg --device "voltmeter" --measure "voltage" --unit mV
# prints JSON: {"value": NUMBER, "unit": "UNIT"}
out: {"value": 150, "unit": "mV"}
